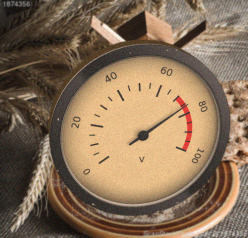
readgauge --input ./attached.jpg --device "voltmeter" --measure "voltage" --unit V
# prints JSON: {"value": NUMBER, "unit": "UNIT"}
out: {"value": 75, "unit": "V"}
